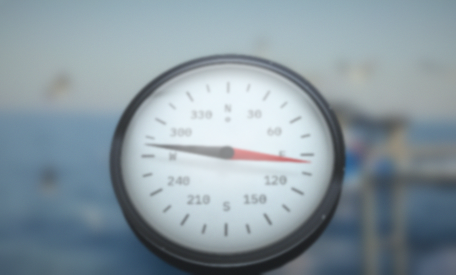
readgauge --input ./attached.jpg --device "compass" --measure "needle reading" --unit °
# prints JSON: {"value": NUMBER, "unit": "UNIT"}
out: {"value": 97.5, "unit": "°"}
